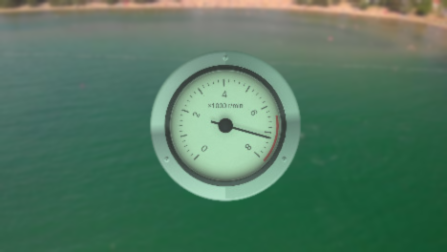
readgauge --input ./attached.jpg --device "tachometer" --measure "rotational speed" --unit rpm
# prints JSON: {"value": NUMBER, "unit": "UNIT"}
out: {"value": 7200, "unit": "rpm"}
